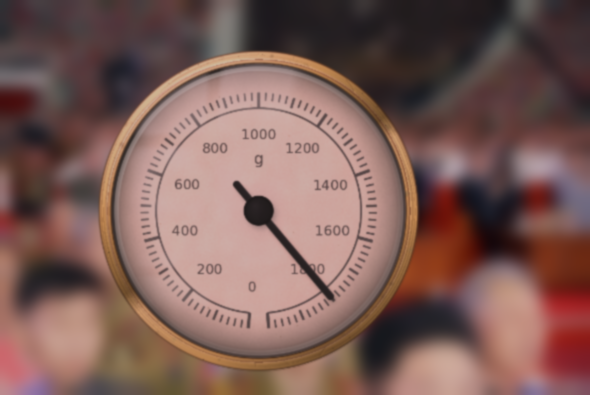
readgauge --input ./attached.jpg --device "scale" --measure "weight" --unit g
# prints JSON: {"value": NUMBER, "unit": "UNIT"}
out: {"value": 1800, "unit": "g"}
